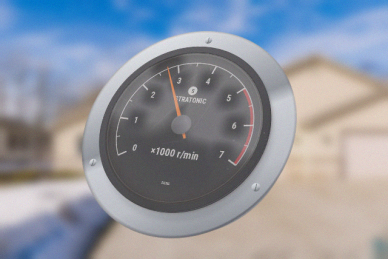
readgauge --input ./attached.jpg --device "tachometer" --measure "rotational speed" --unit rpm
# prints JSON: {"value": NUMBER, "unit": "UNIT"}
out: {"value": 2750, "unit": "rpm"}
